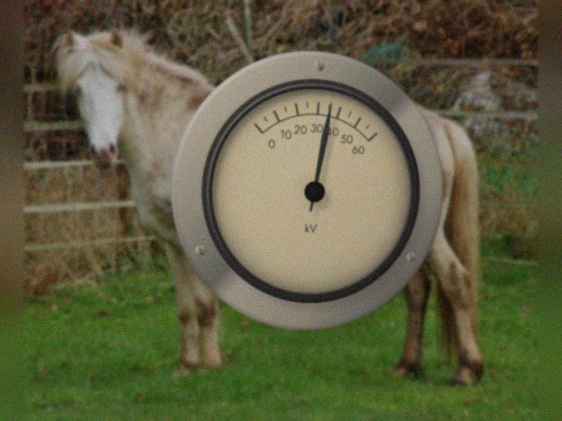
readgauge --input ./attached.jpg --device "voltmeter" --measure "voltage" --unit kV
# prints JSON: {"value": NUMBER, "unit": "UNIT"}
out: {"value": 35, "unit": "kV"}
